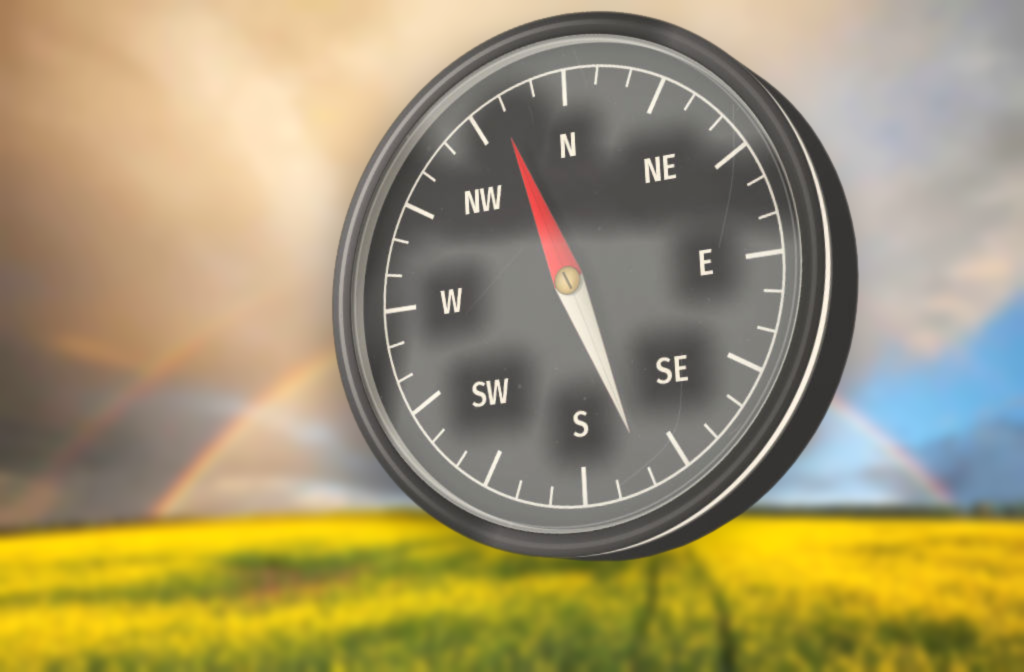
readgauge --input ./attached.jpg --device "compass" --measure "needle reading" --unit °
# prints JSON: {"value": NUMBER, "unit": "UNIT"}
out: {"value": 340, "unit": "°"}
